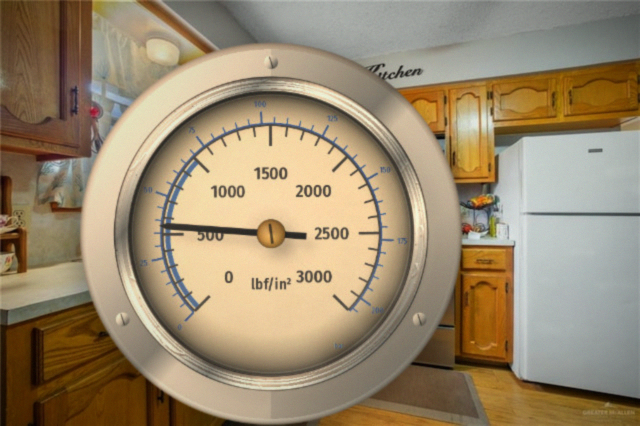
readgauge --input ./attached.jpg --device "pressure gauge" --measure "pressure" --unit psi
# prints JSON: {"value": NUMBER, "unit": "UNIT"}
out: {"value": 550, "unit": "psi"}
